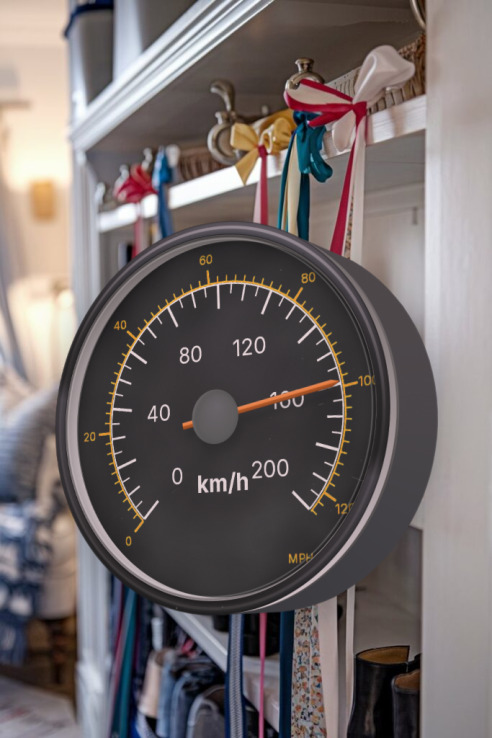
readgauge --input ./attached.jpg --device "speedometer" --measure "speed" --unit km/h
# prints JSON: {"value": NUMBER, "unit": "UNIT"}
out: {"value": 160, "unit": "km/h"}
